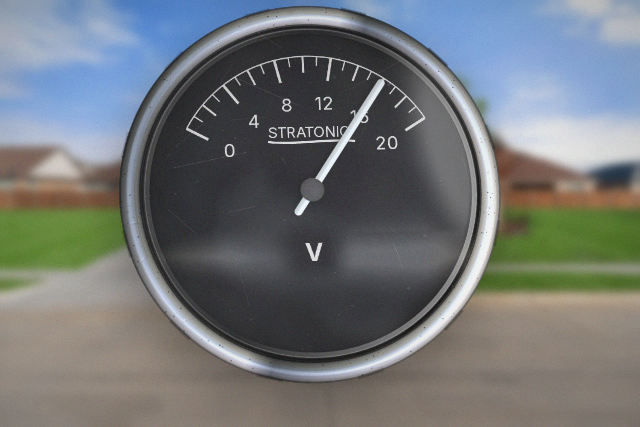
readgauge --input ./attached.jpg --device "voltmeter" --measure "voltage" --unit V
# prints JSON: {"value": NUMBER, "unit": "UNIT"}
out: {"value": 16, "unit": "V"}
